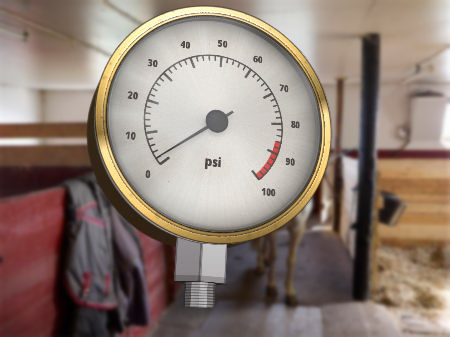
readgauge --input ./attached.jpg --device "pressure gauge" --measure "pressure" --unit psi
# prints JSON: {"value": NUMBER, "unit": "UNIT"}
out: {"value": 2, "unit": "psi"}
